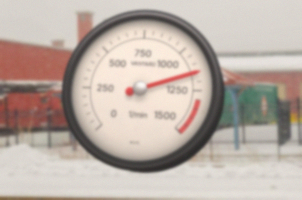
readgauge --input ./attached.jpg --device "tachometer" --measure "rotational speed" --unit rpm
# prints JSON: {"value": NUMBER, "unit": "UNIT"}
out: {"value": 1150, "unit": "rpm"}
